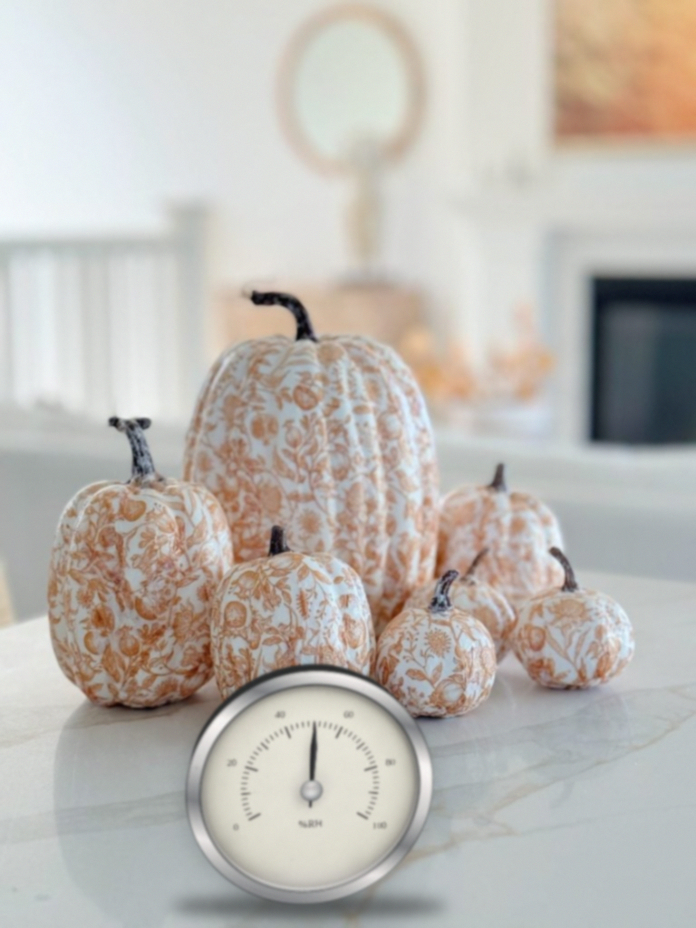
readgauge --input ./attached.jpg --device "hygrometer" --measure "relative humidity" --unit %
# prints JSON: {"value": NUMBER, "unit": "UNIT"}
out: {"value": 50, "unit": "%"}
